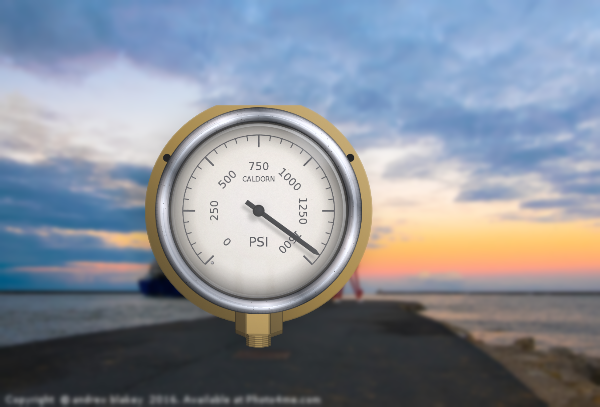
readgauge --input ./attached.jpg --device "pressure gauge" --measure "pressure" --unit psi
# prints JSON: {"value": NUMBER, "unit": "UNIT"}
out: {"value": 1450, "unit": "psi"}
